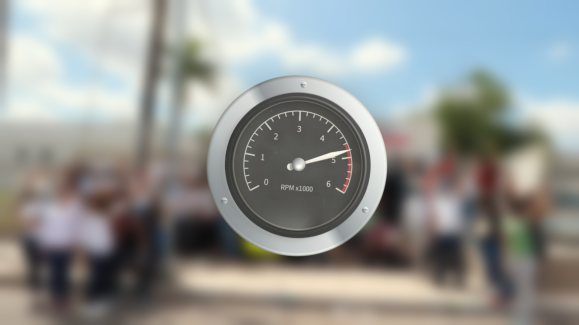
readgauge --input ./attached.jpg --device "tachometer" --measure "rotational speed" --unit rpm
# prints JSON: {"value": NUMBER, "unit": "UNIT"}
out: {"value": 4800, "unit": "rpm"}
